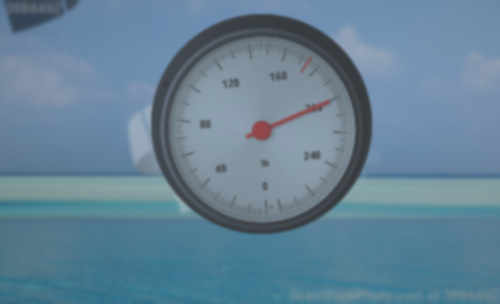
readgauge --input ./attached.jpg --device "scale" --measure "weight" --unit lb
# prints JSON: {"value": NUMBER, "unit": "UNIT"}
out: {"value": 200, "unit": "lb"}
